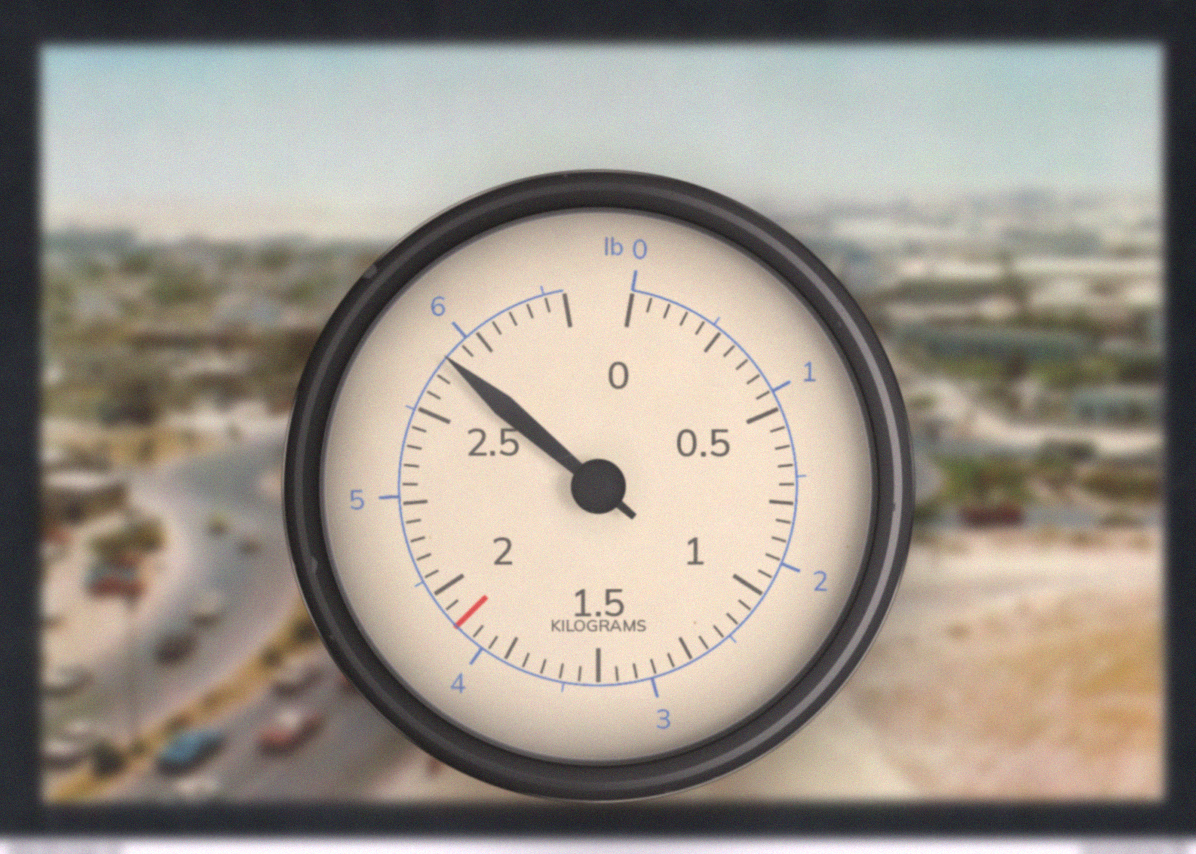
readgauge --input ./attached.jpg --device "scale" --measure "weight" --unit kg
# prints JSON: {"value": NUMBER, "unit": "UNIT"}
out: {"value": 2.65, "unit": "kg"}
